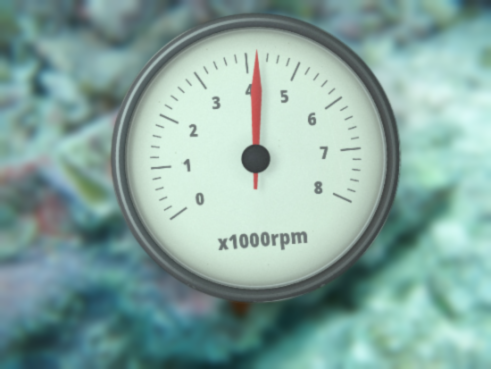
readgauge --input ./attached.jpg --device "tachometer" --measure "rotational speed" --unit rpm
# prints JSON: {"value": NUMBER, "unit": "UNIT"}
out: {"value": 4200, "unit": "rpm"}
